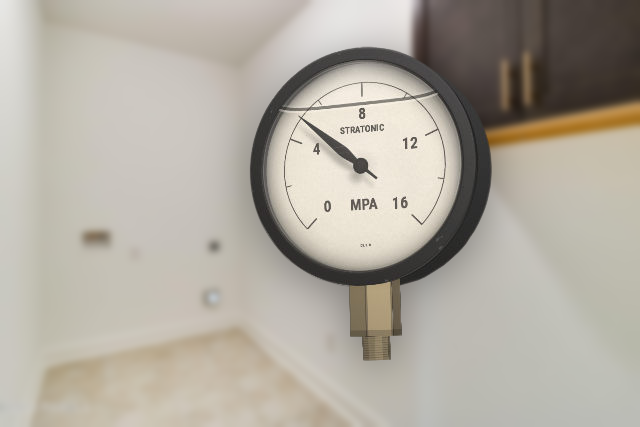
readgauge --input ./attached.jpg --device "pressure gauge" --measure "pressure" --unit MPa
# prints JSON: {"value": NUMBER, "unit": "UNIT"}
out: {"value": 5, "unit": "MPa"}
